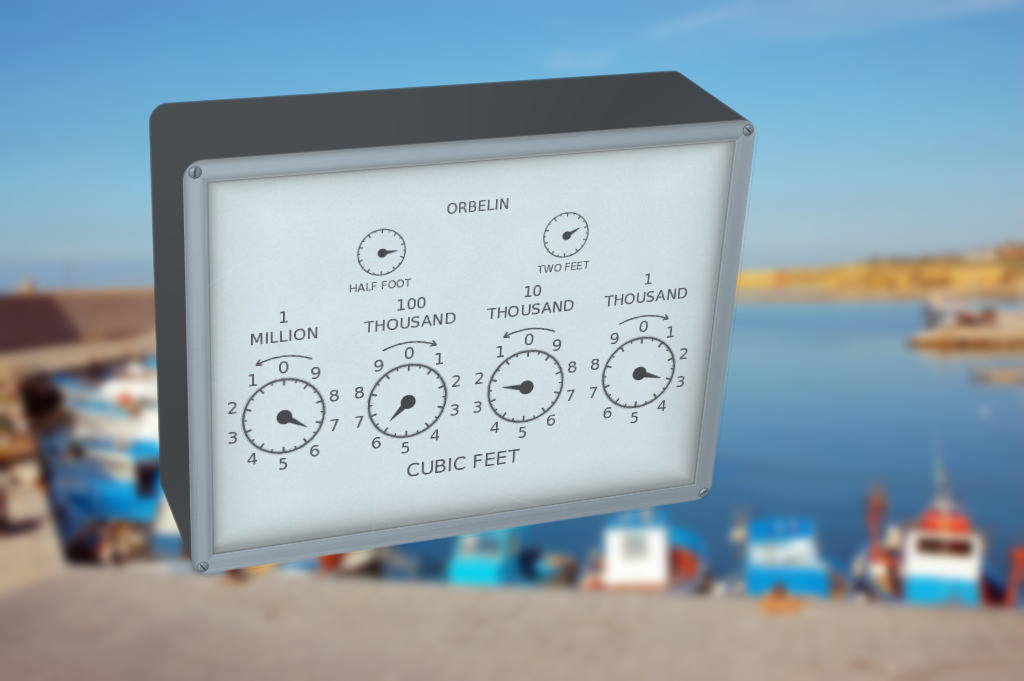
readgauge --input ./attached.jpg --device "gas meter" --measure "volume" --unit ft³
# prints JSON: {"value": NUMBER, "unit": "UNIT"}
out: {"value": 662300, "unit": "ft³"}
